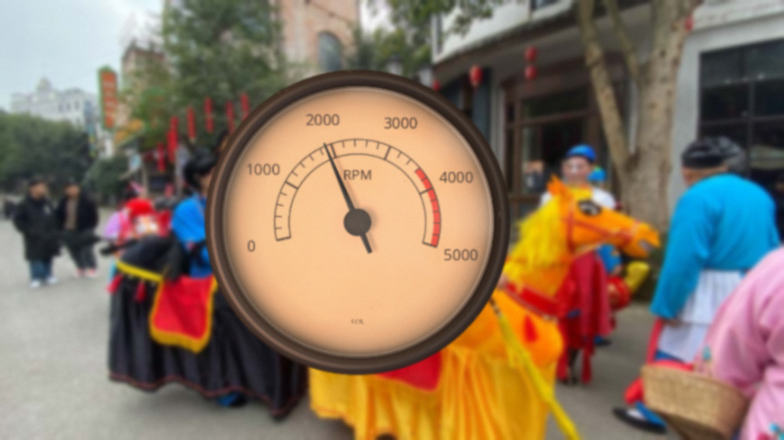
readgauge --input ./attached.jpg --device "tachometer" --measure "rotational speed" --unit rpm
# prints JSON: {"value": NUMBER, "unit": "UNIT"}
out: {"value": 1900, "unit": "rpm"}
